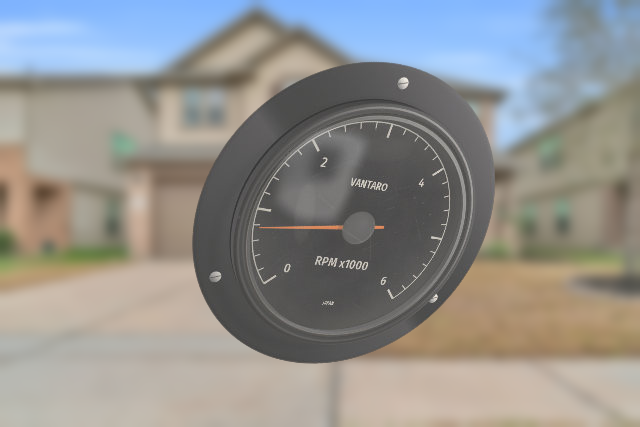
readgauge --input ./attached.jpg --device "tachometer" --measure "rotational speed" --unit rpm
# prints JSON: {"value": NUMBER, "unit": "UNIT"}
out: {"value": 800, "unit": "rpm"}
